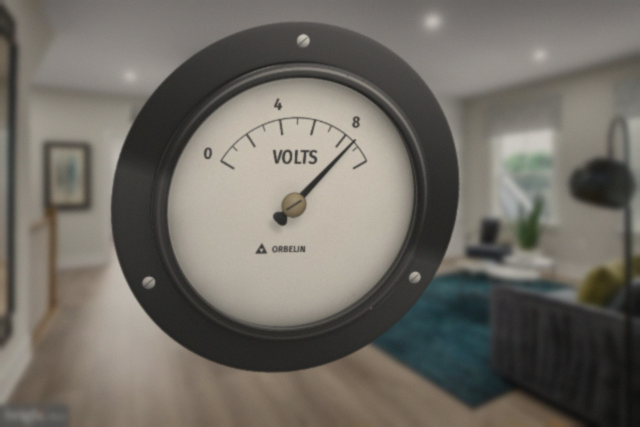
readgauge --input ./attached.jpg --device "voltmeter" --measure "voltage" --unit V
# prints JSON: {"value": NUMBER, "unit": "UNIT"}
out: {"value": 8.5, "unit": "V"}
